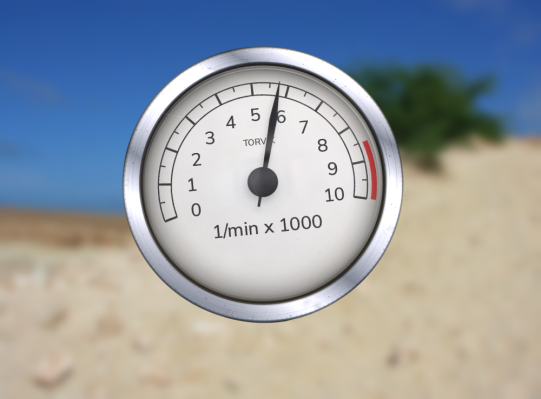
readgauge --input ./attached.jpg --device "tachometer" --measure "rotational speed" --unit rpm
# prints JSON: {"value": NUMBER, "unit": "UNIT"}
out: {"value": 5750, "unit": "rpm"}
